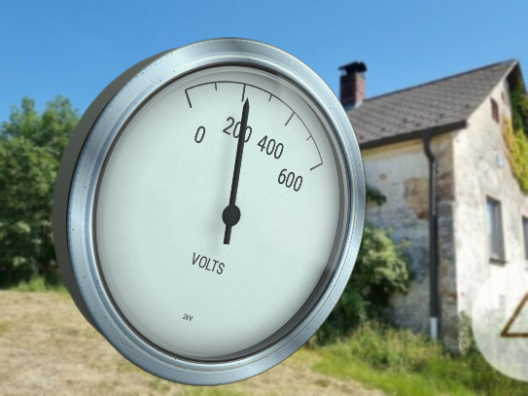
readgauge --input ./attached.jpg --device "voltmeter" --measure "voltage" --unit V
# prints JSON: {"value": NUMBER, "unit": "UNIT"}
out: {"value": 200, "unit": "V"}
